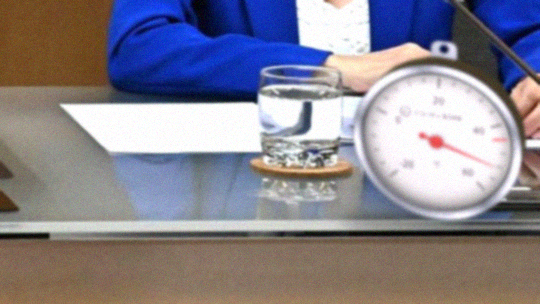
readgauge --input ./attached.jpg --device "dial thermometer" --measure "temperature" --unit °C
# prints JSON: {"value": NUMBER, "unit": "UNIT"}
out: {"value": 52, "unit": "°C"}
